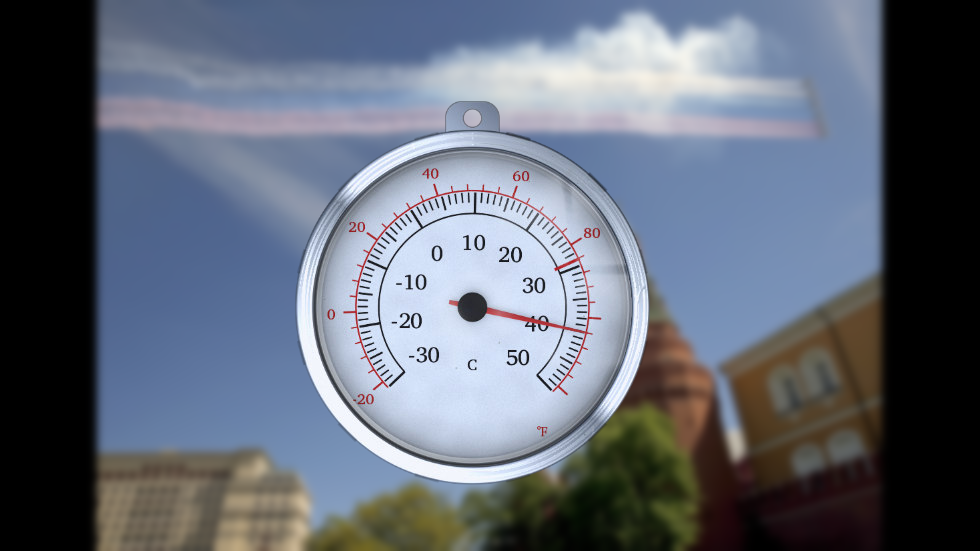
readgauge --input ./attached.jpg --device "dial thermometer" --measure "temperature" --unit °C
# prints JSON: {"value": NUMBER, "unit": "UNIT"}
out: {"value": 40, "unit": "°C"}
